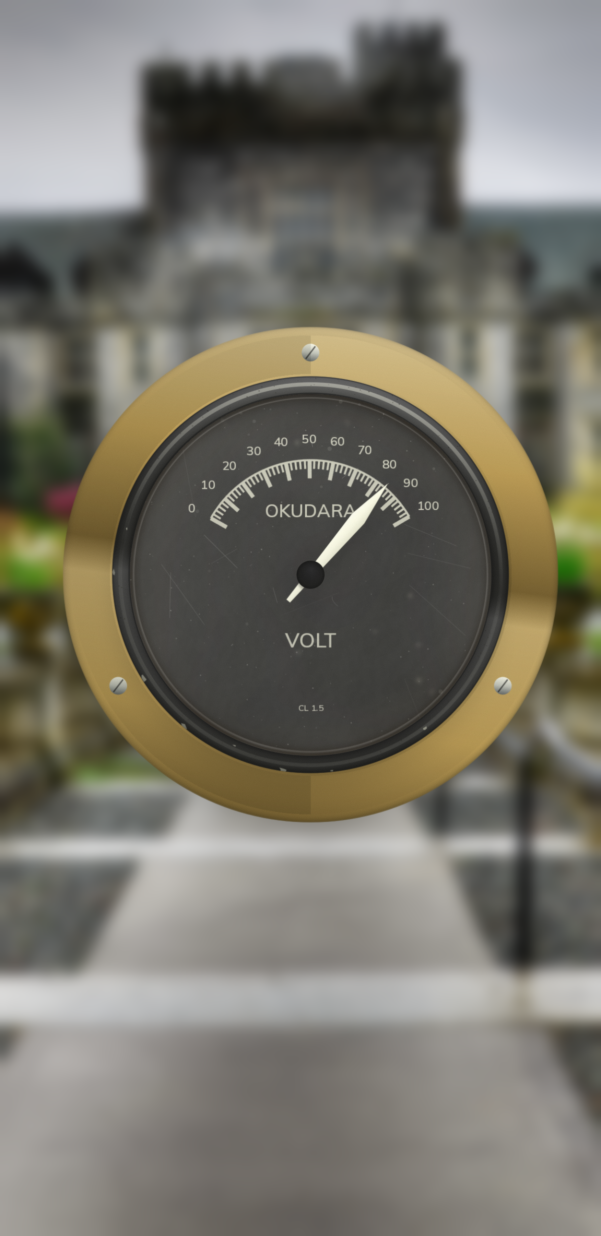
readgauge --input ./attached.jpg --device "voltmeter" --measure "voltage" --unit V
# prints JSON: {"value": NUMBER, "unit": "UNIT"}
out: {"value": 84, "unit": "V"}
